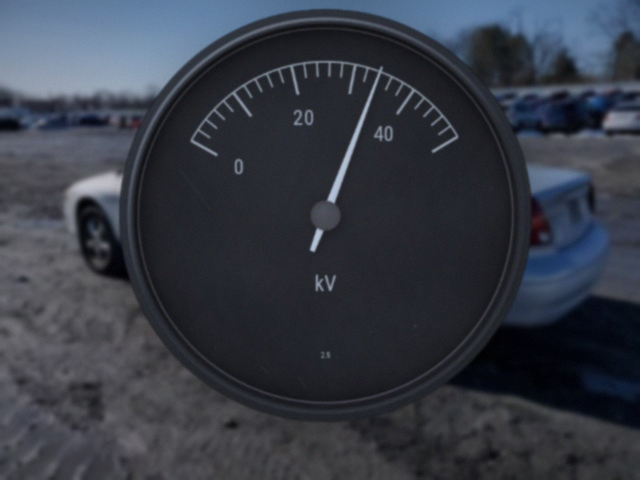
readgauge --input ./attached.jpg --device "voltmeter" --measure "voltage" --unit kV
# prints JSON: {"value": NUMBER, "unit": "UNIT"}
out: {"value": 34, "unit": "kV"}
